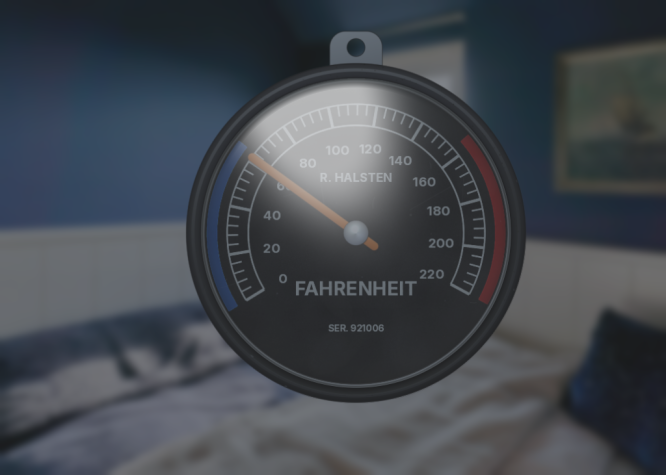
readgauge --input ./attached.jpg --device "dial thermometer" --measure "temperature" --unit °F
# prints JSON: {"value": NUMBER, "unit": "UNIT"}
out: {"value": 62, "unit": "°F"}
